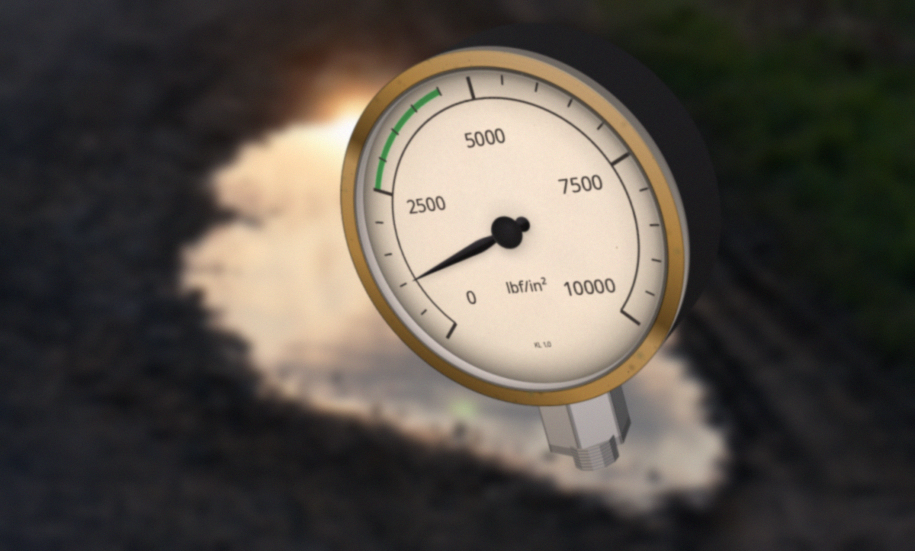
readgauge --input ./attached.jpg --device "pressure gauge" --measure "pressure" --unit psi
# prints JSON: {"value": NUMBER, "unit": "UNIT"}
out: {"value": 1000, "unit": "psi"}
